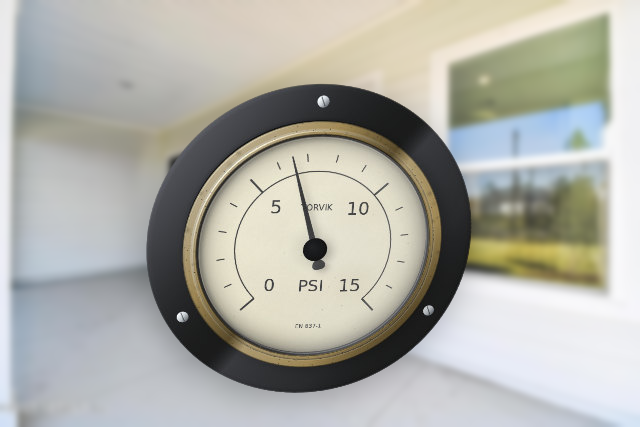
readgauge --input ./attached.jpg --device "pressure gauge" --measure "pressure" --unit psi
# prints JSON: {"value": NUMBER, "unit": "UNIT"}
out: {"value": 6.5, "unit": "psi"}
